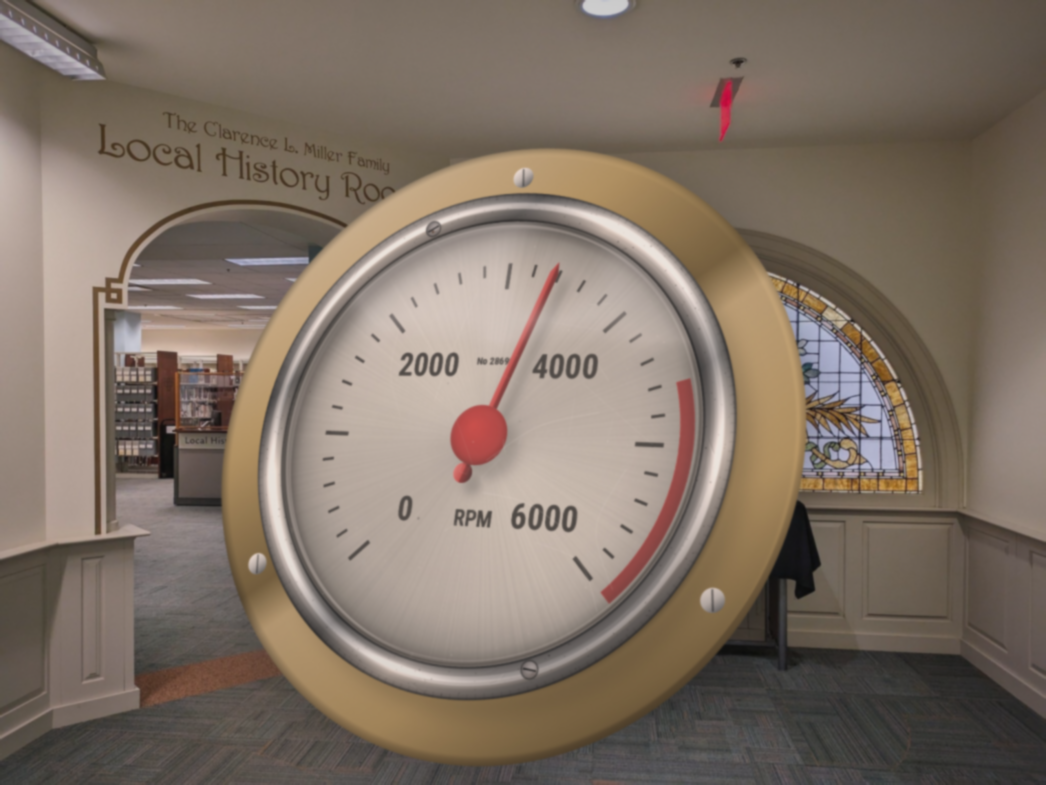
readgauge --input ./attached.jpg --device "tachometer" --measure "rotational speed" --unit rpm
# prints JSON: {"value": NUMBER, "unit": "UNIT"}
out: {"value": 3400, "unit": "rpm"}
